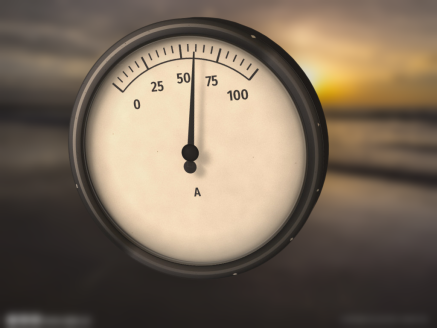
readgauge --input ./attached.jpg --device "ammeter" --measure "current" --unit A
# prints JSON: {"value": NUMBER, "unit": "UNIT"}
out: {"value": 60, "unit": "A"}
